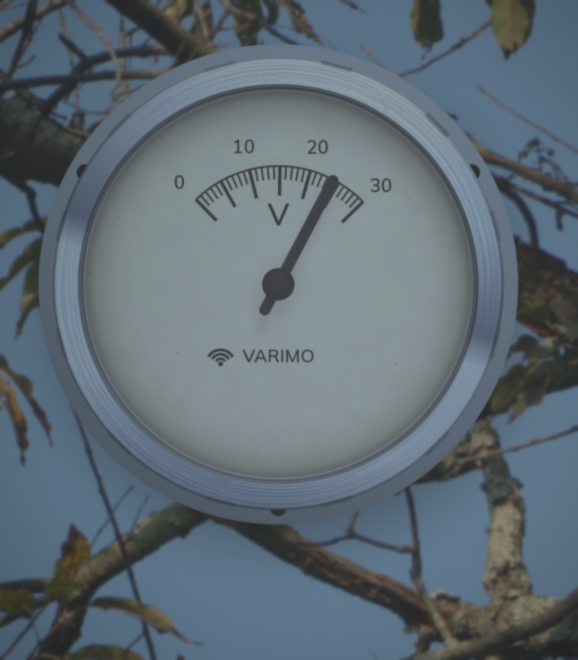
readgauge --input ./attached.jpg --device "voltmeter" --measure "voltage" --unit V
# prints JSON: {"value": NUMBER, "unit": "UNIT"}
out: {"value": 24, "unit": "V"}
